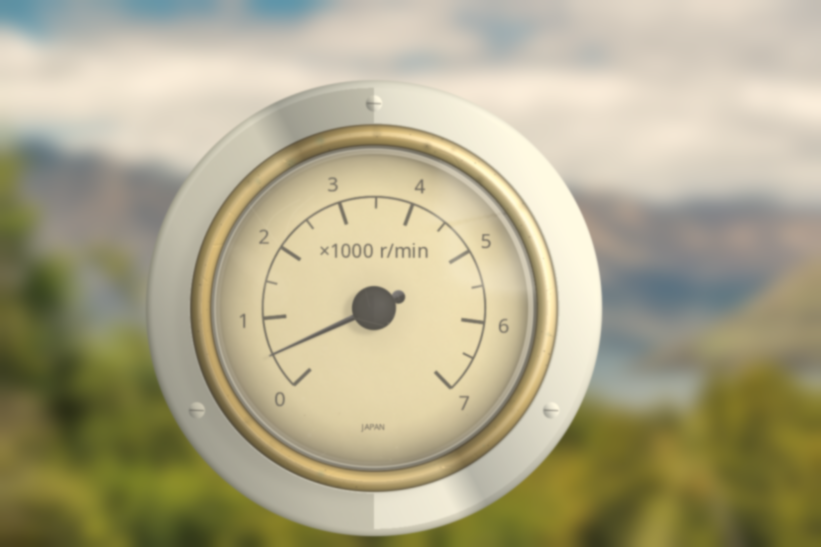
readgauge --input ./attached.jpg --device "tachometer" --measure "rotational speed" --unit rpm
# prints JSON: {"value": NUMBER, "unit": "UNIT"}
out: {"value": 500, "unit": "rpm"}
